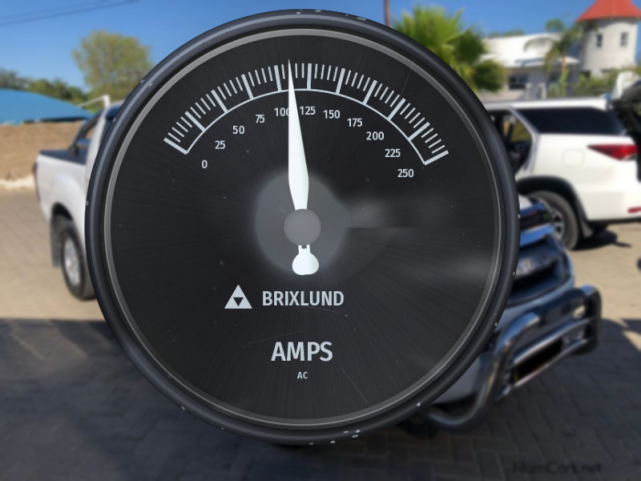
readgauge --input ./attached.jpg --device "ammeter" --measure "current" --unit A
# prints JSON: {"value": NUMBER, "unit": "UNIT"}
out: {"value": 110, "unit": "A"}
